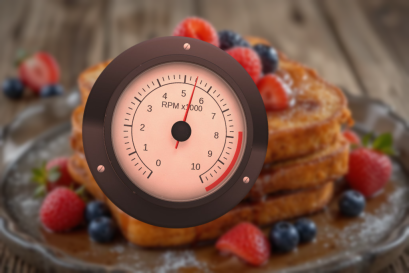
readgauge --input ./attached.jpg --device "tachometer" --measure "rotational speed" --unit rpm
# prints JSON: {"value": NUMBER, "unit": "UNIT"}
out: {"value": 5400, "unit": "rpm"}
